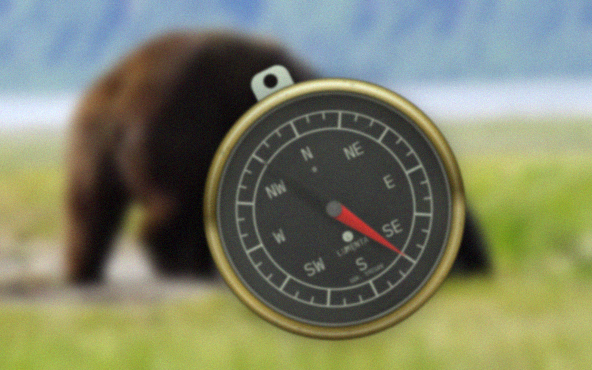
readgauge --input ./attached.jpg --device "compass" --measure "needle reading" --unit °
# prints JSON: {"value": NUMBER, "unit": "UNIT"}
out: {"value": 150, "unit": "°"}
